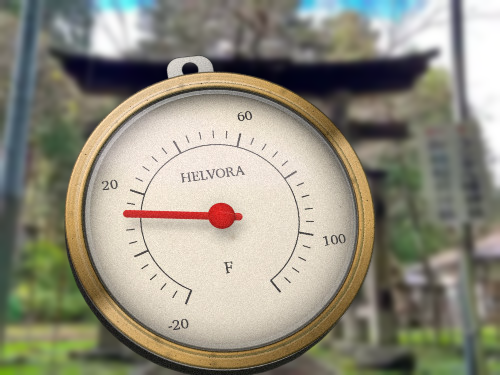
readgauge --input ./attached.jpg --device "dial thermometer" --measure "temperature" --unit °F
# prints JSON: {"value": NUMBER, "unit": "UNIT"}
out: {"value": 12, "unit": "°F"}
